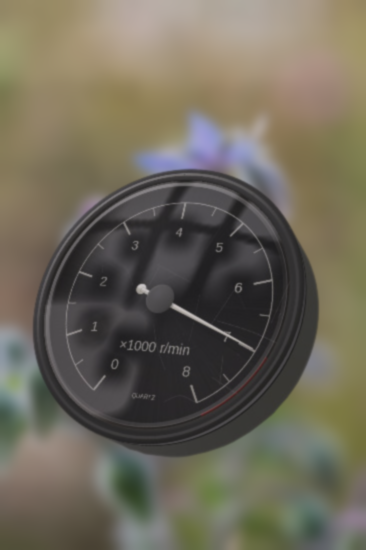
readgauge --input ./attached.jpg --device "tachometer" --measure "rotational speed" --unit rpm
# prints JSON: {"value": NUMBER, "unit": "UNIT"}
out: {"value": 7000, "unit": "rpm"}
